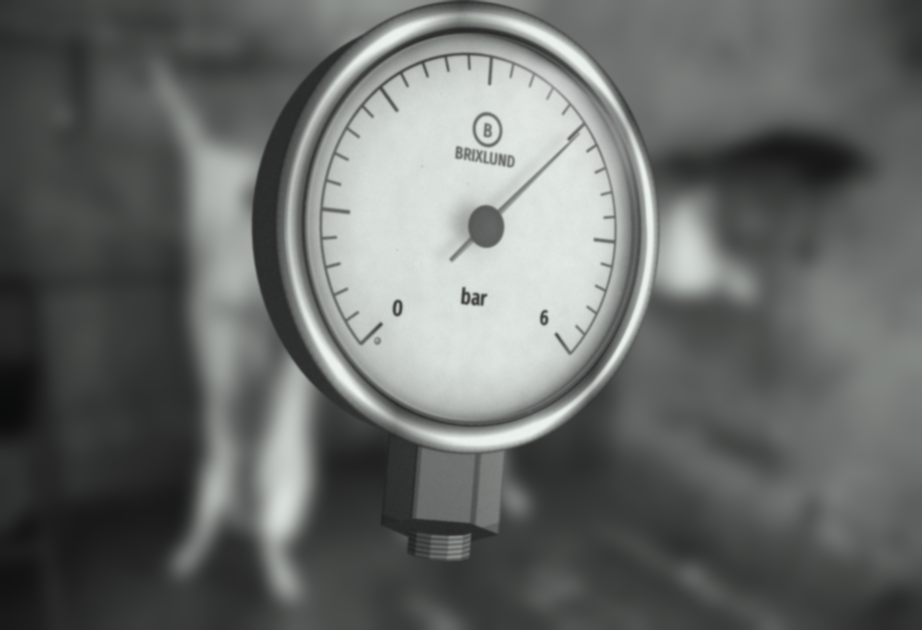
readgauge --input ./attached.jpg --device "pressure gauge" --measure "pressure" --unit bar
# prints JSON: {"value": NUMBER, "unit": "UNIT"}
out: {"value": 4, "unit": "bar"}
